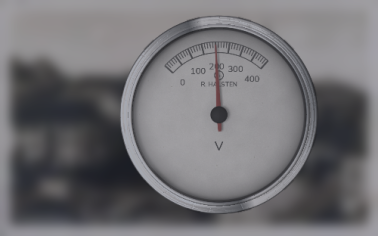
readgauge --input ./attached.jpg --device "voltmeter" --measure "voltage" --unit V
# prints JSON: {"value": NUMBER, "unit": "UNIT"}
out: {"value": 200, "unit": "V"}
